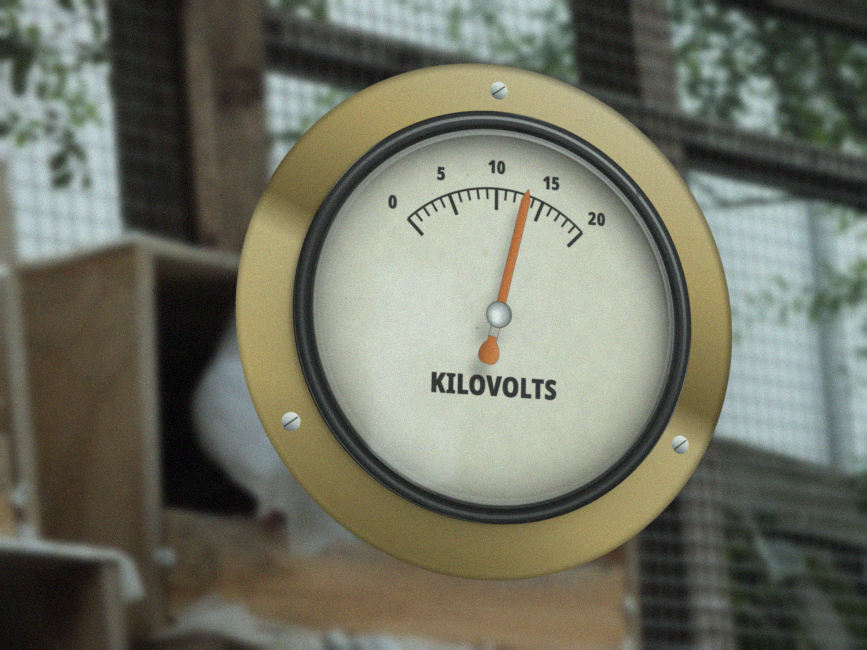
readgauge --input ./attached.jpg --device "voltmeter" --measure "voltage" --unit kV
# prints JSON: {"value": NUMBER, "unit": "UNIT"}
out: {"value": 13, "unit": "kV"}
